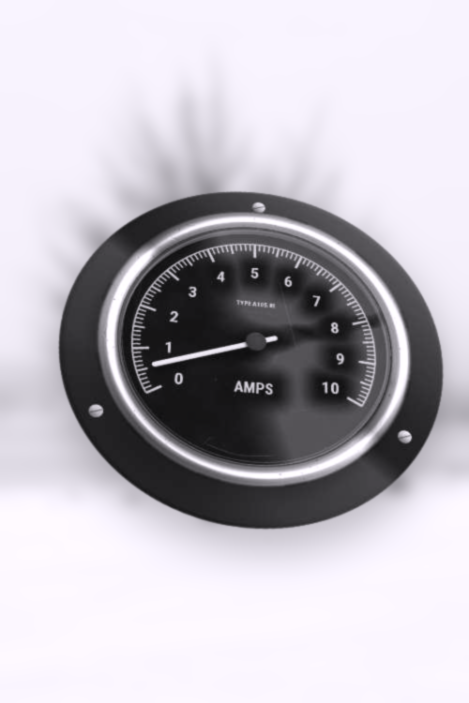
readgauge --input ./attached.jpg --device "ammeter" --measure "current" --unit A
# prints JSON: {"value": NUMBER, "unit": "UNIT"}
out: {"value": 0.5, "unit": "A"}
